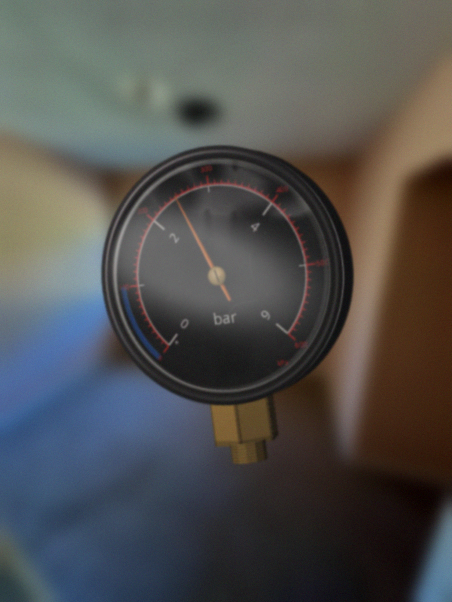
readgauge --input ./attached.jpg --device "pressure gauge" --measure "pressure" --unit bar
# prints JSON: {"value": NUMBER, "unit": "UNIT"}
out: {"value": 2.5, "unit": "bar"}
